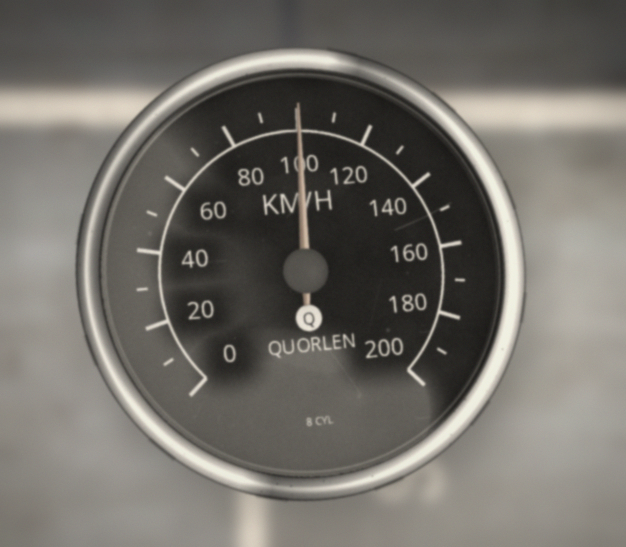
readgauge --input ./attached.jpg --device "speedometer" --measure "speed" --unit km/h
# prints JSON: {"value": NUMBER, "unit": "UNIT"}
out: {"value": 100, "unit": "km/h"}
